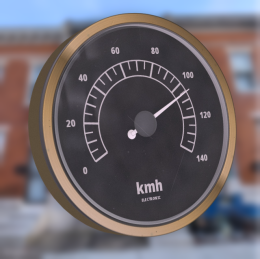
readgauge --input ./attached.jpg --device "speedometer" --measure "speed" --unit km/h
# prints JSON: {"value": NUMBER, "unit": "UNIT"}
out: {"value": 105, "unit": "km/h"}
